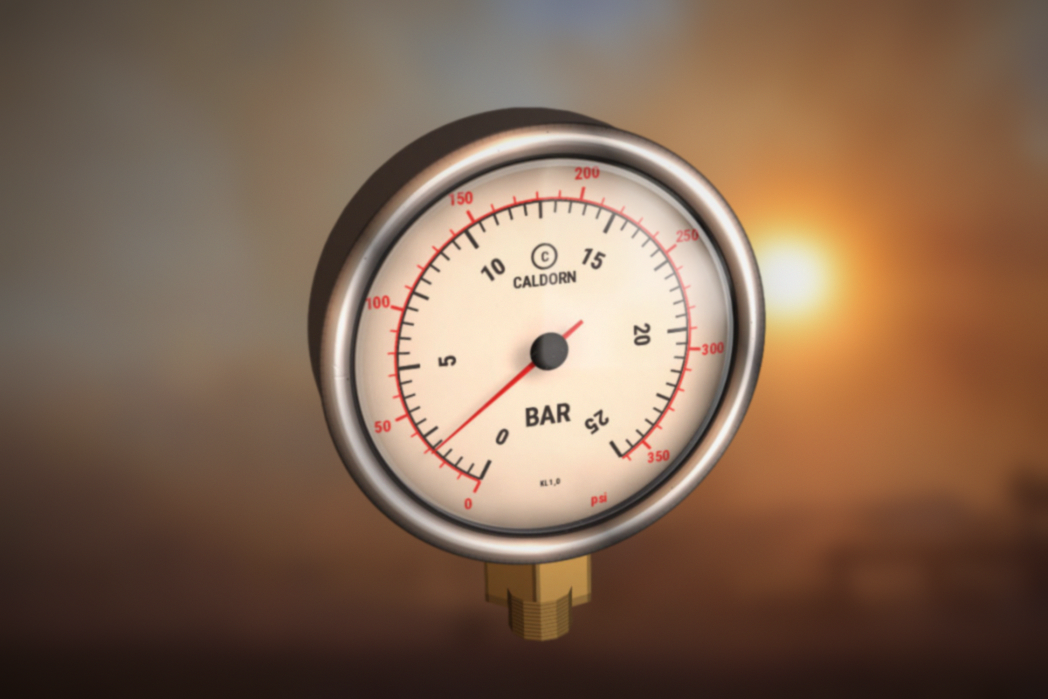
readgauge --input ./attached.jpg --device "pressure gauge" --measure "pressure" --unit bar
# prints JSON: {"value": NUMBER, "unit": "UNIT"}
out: {"value": 2, "unit": "bar"}
